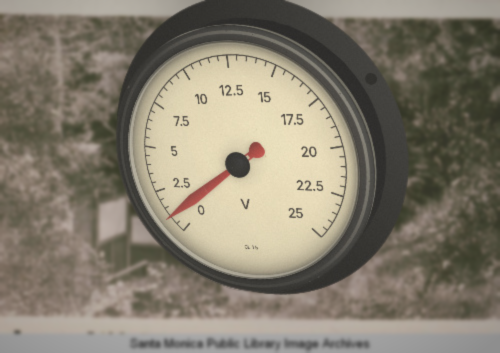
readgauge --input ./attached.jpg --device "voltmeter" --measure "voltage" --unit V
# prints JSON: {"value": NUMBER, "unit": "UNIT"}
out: {"value": 1, "unit": "V"}
